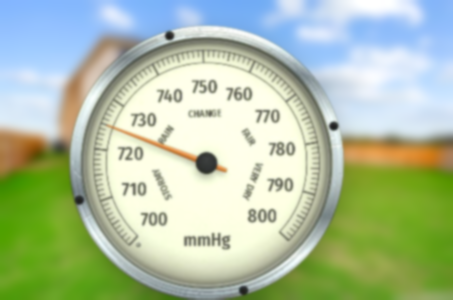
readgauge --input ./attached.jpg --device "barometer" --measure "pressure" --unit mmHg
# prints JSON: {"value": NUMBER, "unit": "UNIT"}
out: {"value": 725, "unit": "mmHg"}
